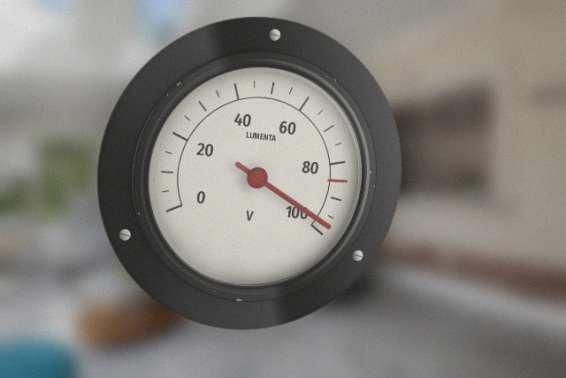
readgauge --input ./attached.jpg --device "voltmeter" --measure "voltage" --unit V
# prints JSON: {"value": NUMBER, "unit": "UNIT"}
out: {"value": 97.5, "unit": "V"}
